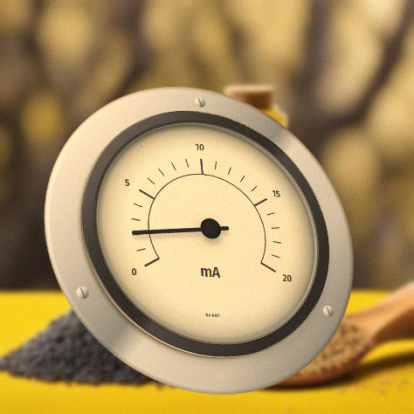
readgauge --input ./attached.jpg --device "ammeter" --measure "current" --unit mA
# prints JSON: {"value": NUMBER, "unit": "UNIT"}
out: {"value": 2, "unit": "mA"}
